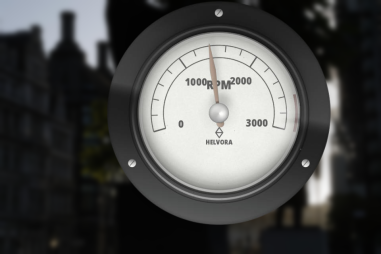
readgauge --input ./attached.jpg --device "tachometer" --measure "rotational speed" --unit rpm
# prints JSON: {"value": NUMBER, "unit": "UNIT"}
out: {"value": 1400, "unit": "rpm"}
